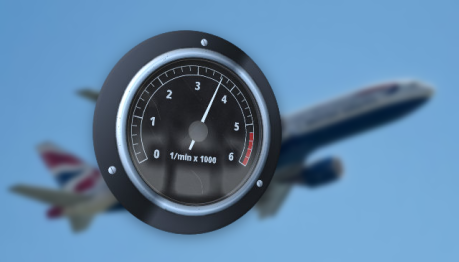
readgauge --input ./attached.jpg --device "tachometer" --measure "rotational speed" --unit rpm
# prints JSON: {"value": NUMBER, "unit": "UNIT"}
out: {"value": 3600, "unit": "rpm"}
